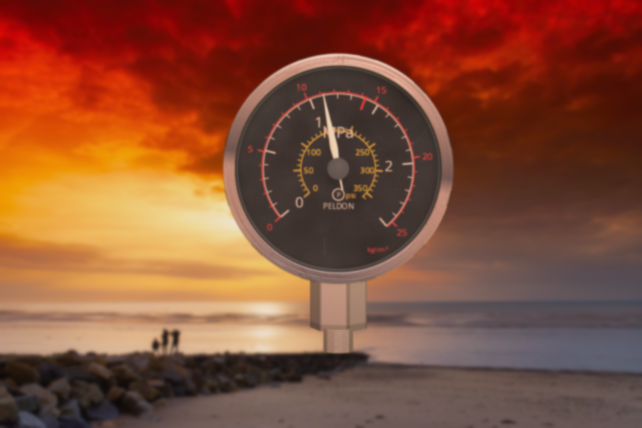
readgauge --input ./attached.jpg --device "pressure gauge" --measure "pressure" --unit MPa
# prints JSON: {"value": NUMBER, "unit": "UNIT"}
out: {"value": 1.1, "unit": "MPa"}
